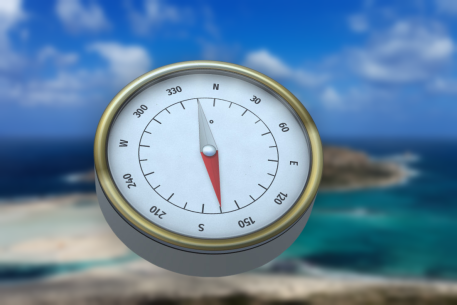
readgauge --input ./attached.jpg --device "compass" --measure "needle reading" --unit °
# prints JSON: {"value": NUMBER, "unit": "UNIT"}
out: {"value": 165, "unit": "°"}
